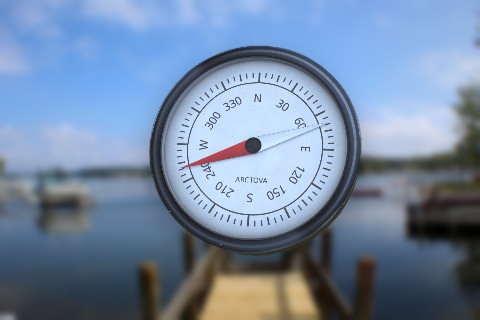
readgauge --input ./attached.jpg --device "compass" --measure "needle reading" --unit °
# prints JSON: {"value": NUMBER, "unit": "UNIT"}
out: {"value": 250, "unit": "°"}
